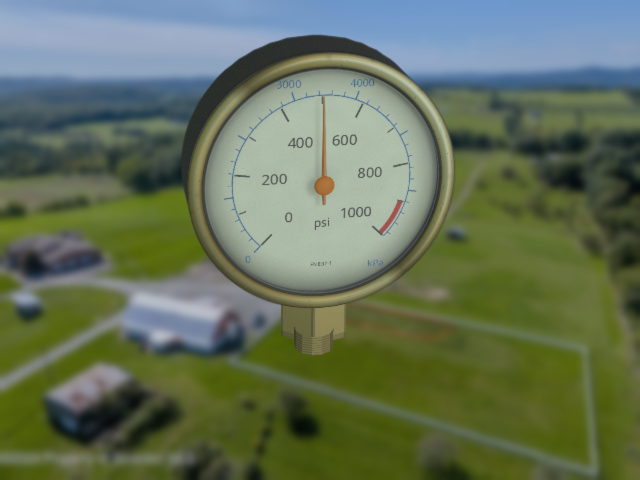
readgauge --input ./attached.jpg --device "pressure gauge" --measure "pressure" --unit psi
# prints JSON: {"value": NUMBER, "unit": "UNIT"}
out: {"value": 500, "unit": "psi"}
